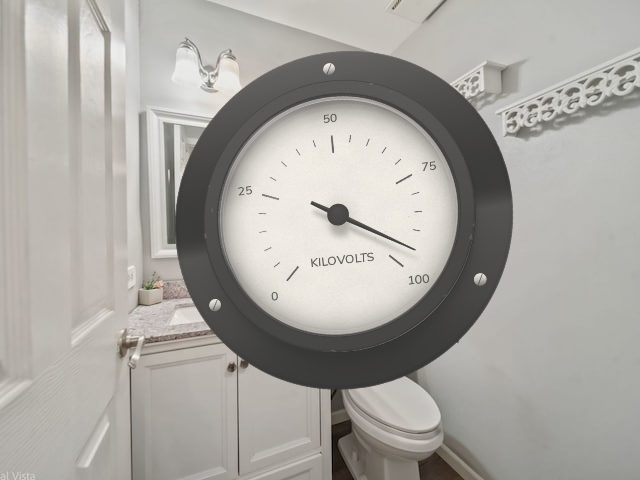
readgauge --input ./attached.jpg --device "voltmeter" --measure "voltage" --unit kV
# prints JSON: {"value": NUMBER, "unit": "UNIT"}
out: {"value": 95, "unit": "kV"}
